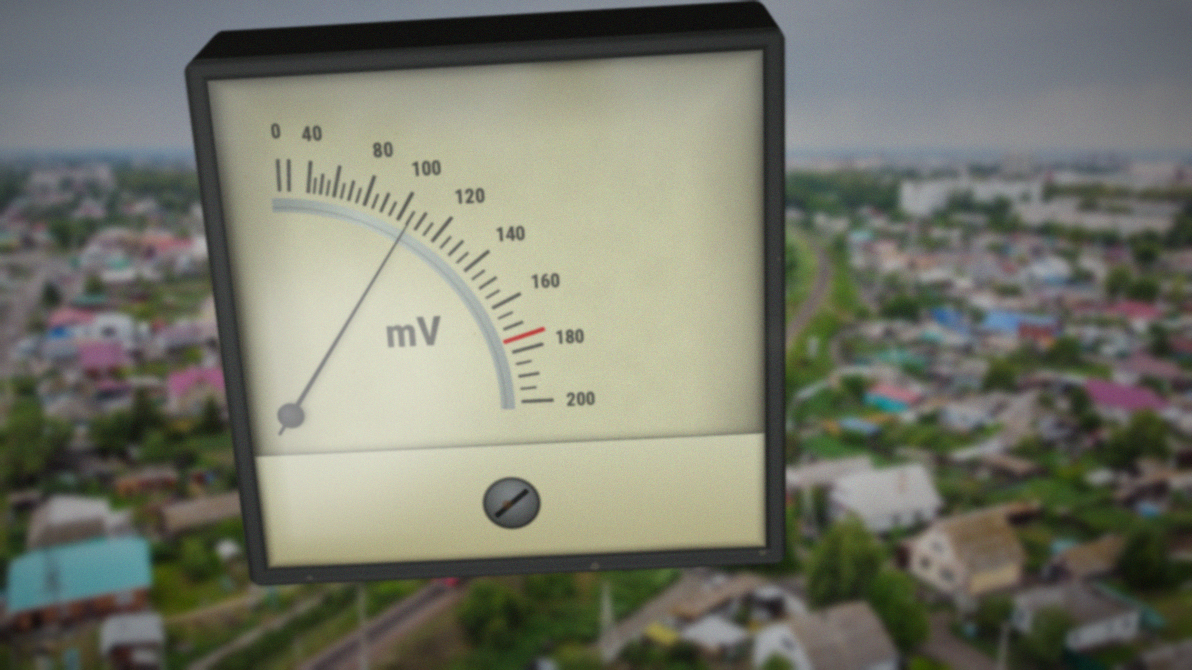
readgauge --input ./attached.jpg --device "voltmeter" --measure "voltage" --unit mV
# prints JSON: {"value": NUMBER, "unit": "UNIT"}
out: {"value": 105, "unit": "mV"}
